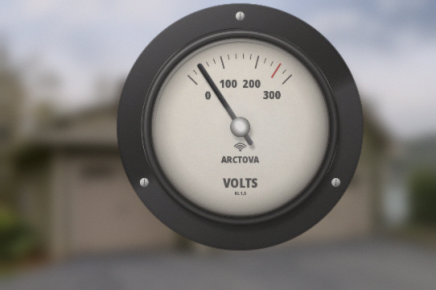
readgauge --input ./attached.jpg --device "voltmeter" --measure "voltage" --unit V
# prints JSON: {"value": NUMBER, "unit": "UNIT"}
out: {"value": 40, "unit": "V"}
